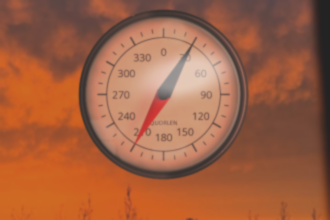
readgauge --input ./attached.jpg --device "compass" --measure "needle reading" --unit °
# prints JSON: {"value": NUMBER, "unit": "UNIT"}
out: {"value": 210, "unit": "°"}
